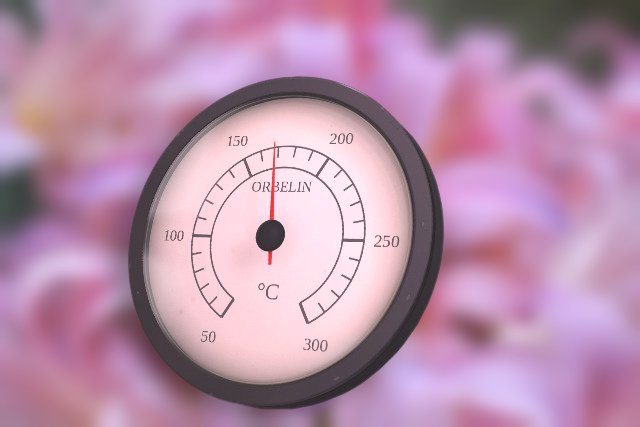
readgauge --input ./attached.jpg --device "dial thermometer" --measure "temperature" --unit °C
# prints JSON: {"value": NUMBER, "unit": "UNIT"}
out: {"value": 170, "unit": "°C"}
